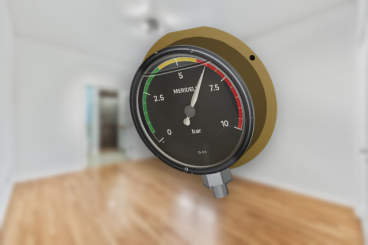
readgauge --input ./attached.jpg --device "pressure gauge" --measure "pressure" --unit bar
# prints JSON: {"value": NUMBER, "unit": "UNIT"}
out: {"value": 6.5, "unit": "bar"}
